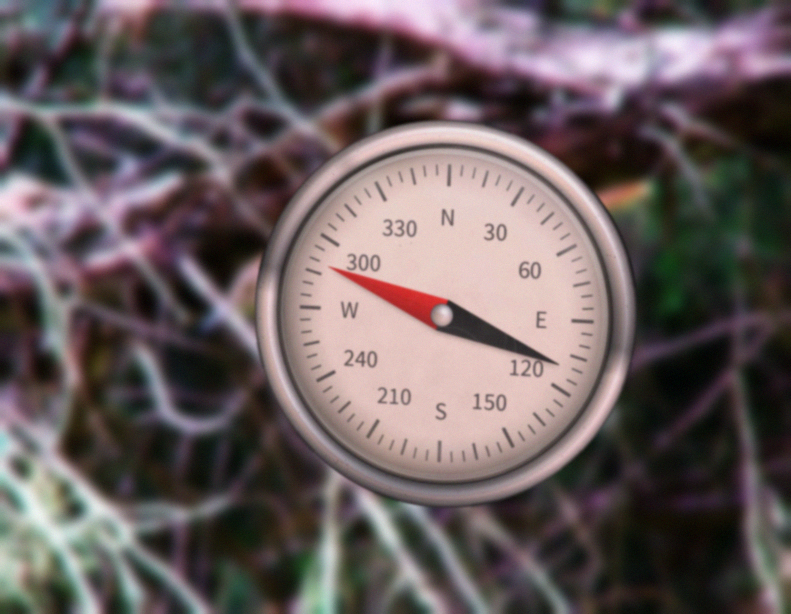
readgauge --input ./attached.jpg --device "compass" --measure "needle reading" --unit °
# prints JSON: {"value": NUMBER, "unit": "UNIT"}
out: {"value": 290, "unit": "°"}
